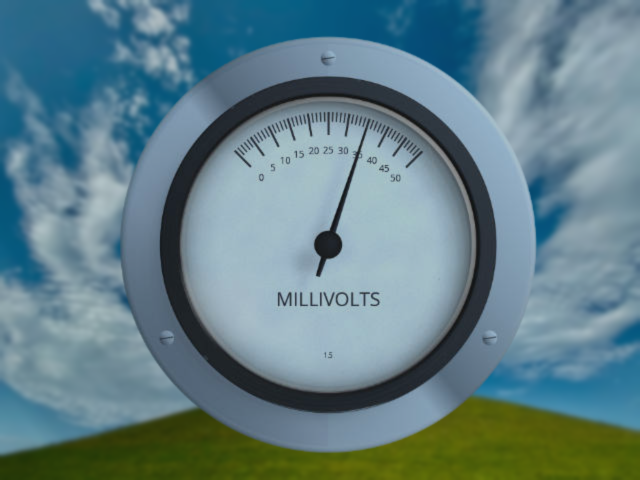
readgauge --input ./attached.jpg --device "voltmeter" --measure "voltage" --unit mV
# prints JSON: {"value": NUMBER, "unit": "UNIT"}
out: {"value": 35, "unit": "mV"}
